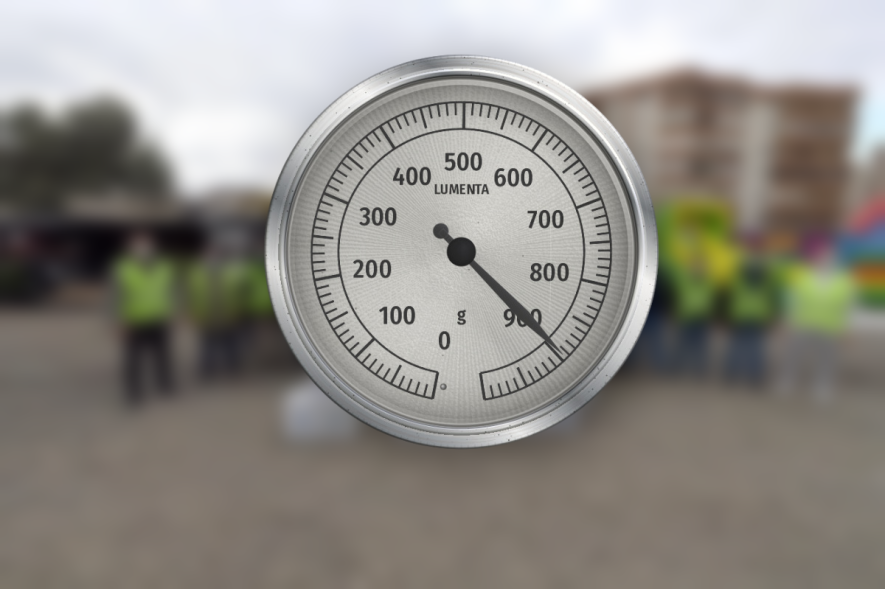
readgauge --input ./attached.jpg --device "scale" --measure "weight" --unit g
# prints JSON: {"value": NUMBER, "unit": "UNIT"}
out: {"value": 895, "unit": "g"}
